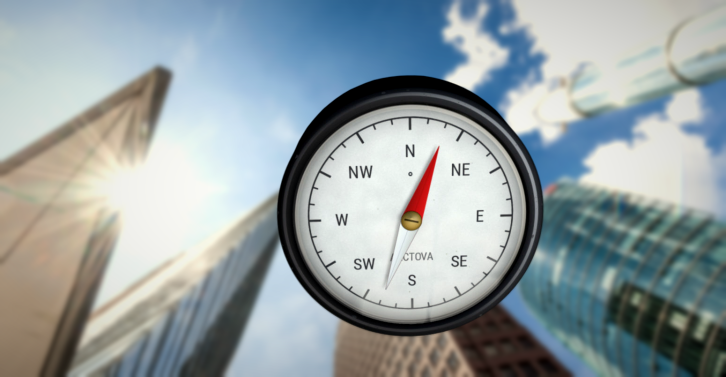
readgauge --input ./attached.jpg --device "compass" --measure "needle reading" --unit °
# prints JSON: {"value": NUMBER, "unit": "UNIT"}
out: {"value": 20, "unit": "°"}
